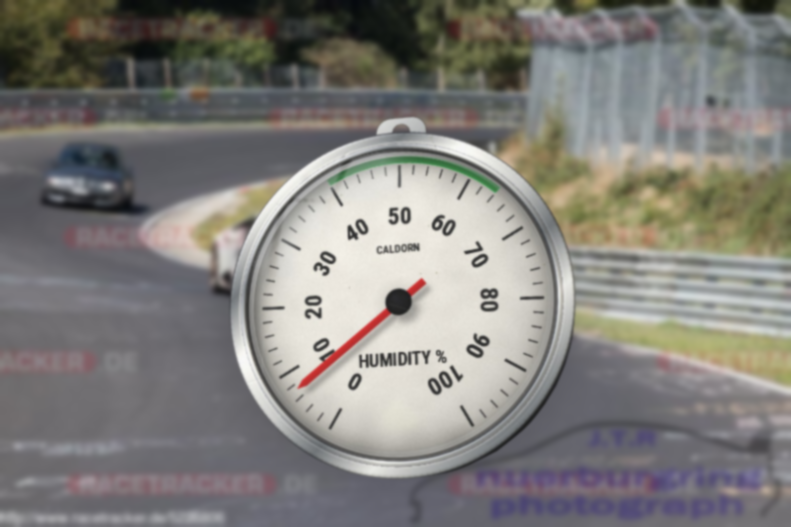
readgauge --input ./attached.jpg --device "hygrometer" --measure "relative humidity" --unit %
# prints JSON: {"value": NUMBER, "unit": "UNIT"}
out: {"value": 7, "unit": "%"}
